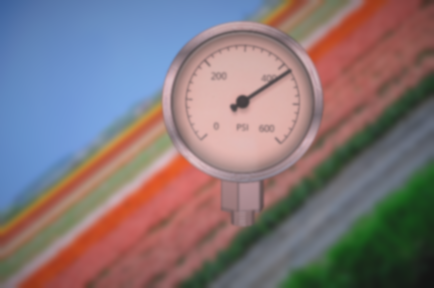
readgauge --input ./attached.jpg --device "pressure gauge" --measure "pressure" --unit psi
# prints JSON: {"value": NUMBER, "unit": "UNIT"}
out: {"value": 420, "unit": "psi"}
